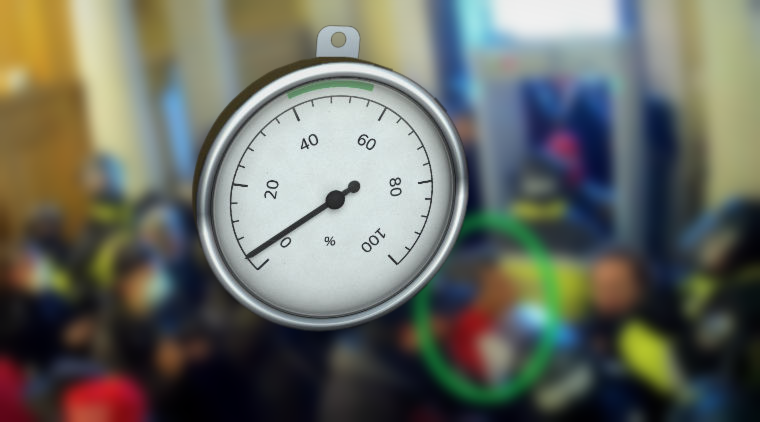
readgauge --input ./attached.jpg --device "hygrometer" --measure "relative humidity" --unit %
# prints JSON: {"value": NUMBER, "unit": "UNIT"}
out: {"value": 4, "unit": "%"}
